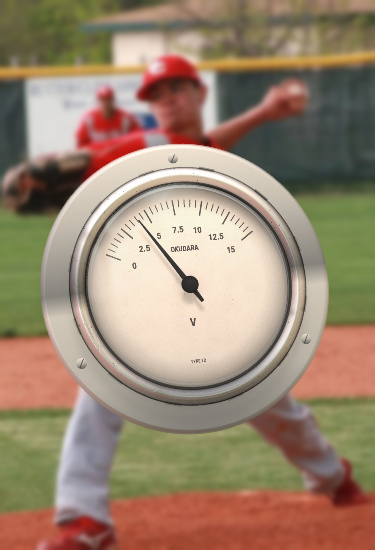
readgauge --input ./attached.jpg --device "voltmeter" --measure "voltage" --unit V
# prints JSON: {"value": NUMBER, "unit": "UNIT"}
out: {"value": 4, "unit": "V"}
